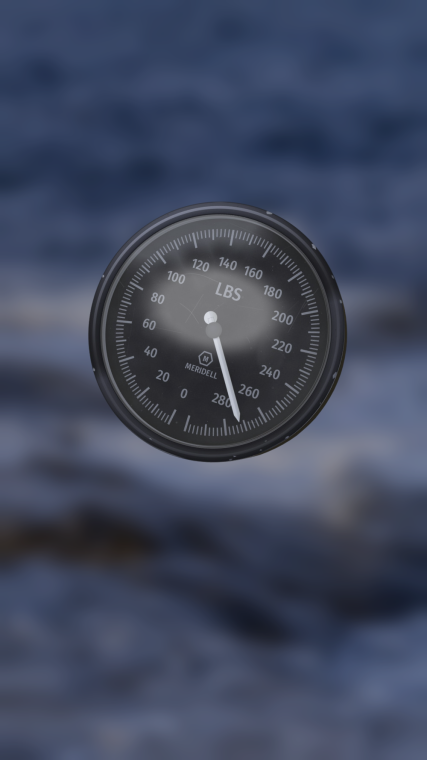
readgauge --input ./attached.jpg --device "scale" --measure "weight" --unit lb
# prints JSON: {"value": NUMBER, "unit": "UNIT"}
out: {"value": 272, "unit": "lb"}
